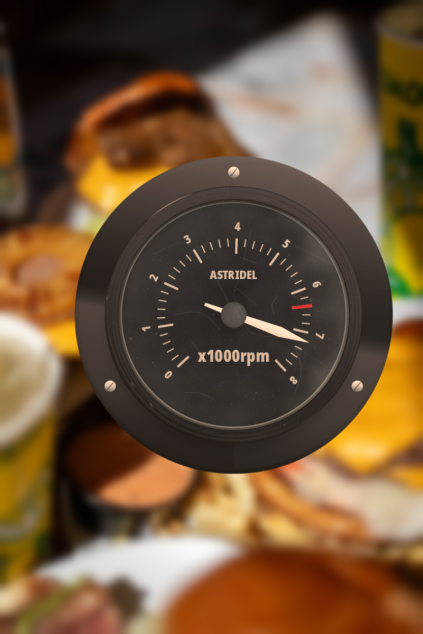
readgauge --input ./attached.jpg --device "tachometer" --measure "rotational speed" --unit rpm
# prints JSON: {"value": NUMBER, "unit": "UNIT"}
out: {"value": 7200, "unit": "rpm"}
